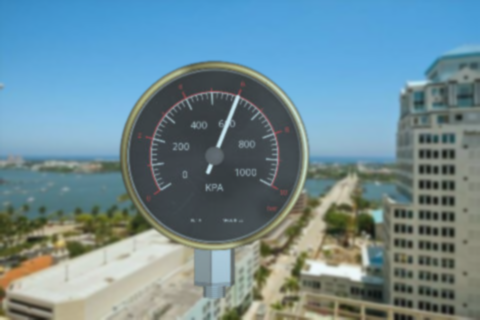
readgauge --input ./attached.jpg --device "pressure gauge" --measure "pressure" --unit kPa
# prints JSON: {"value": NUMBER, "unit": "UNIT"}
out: {"value": 600, "unit": "kPa"}
